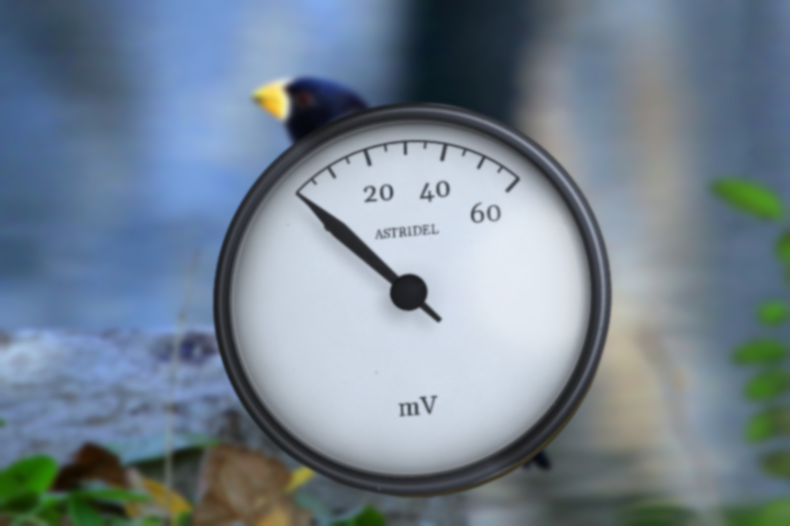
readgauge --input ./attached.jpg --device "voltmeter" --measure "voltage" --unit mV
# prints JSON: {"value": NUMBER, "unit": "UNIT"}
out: {"value": 0, "unit": "mV"}
